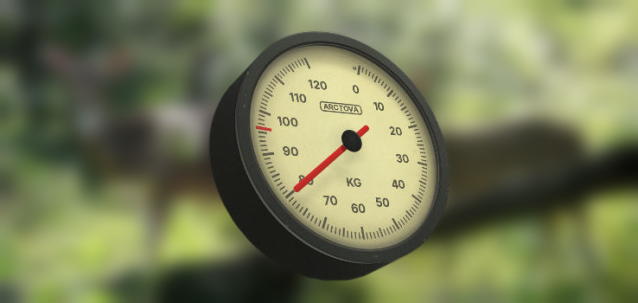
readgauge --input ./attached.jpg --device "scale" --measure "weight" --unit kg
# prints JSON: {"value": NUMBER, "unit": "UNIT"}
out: {"value": 80, "unit": "kg"}
